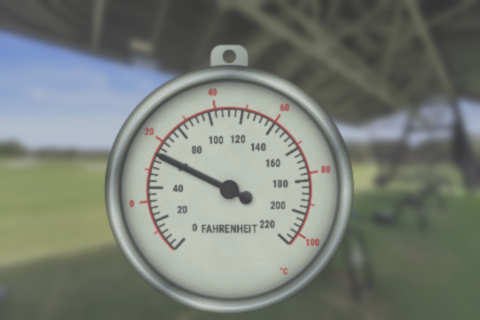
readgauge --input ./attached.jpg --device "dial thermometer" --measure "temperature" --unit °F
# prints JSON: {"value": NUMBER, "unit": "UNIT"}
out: {"value": 60, "unit": "°F"}
